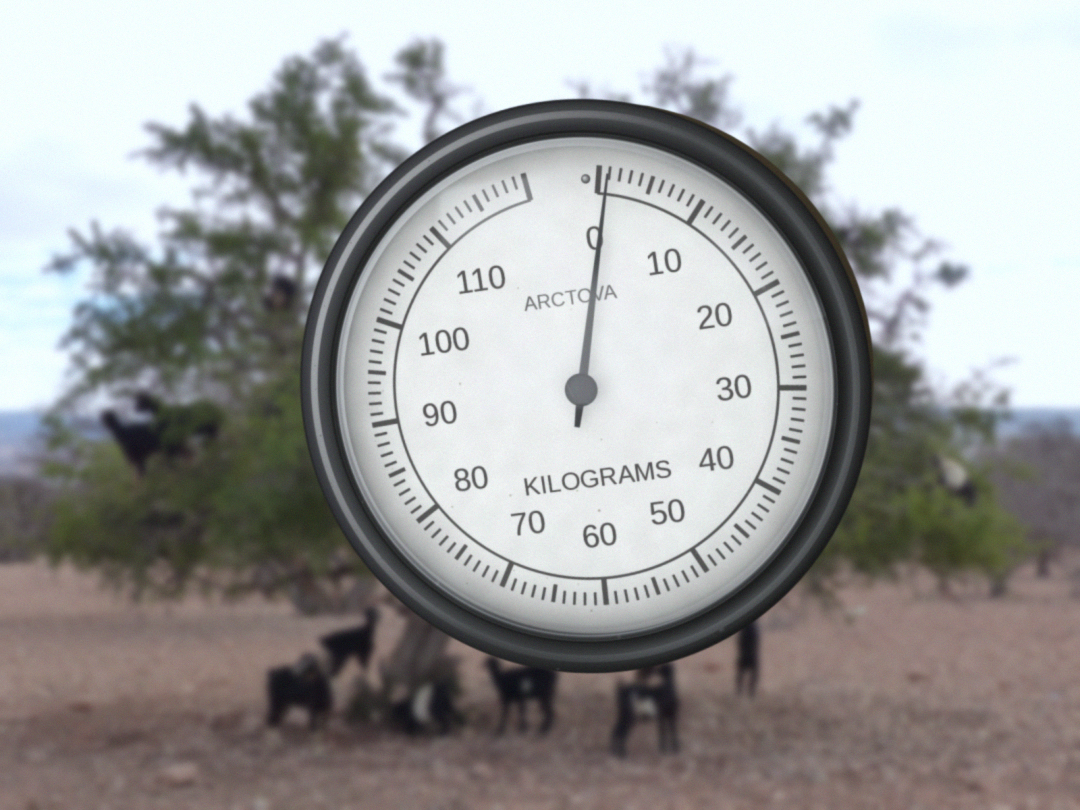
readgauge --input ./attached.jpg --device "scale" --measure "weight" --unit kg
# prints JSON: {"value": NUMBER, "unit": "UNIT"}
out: {"value": 1, "unit": "kg"}
